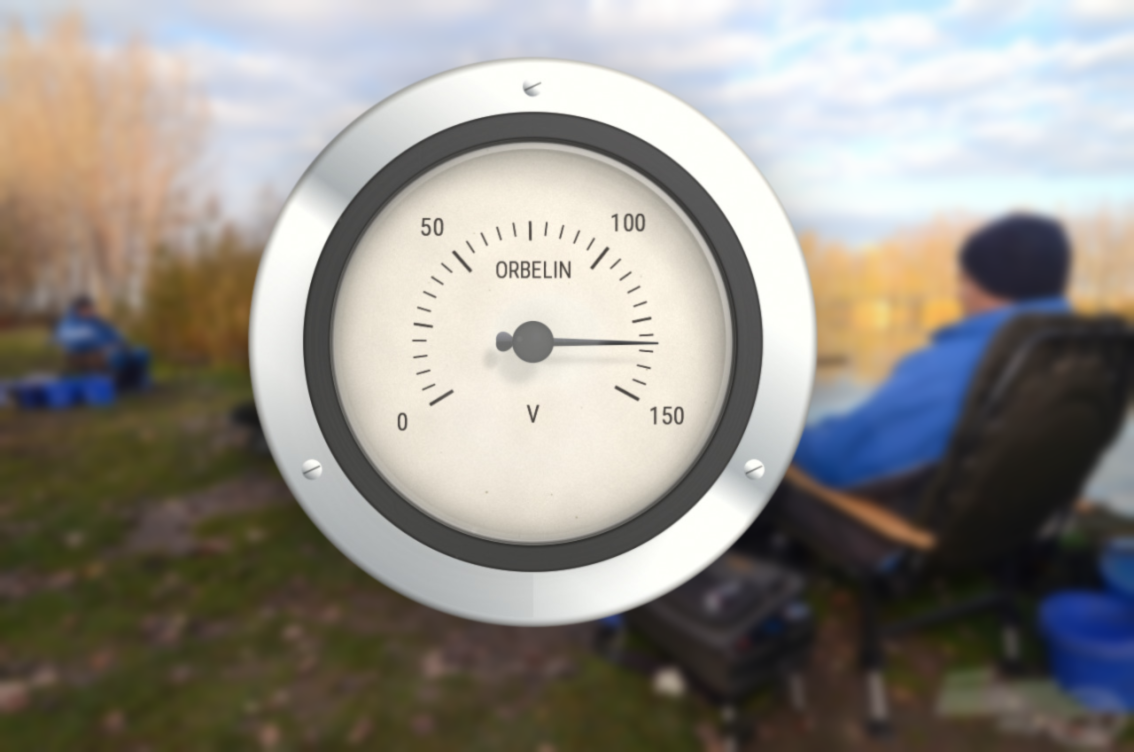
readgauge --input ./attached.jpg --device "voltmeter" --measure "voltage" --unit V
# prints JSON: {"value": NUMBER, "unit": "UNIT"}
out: {"value": 132.5, "unit": "V"}
